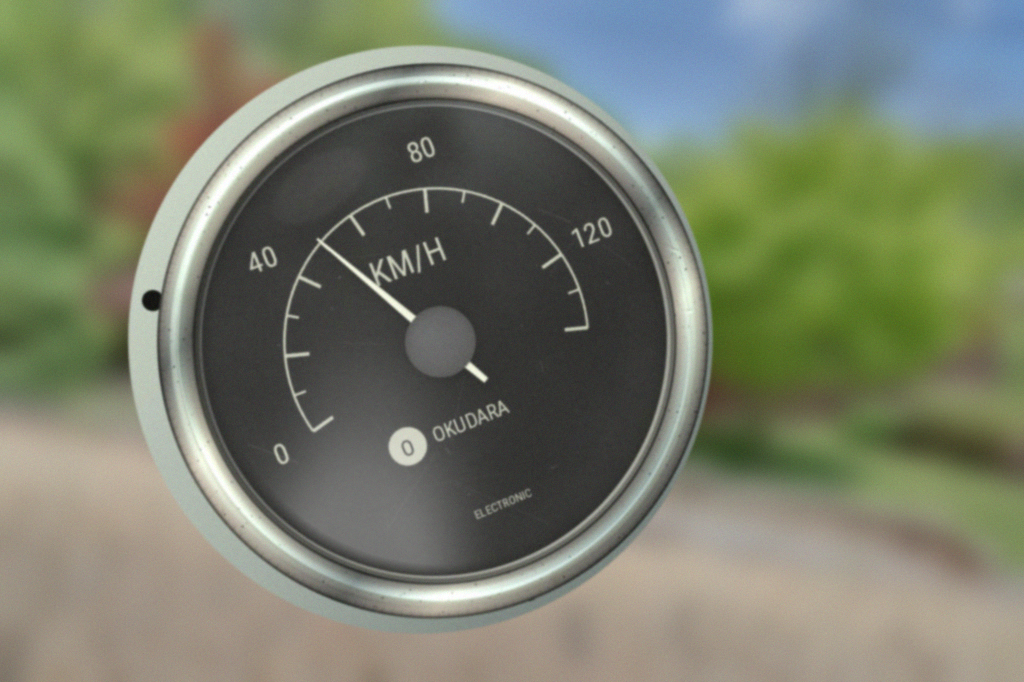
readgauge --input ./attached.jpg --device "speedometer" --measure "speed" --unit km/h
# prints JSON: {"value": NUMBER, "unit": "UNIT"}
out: {"value": 50, "unit": "km/h"}
